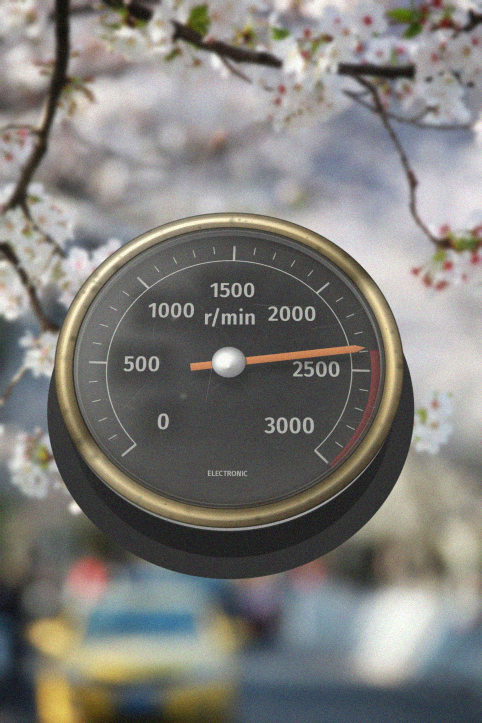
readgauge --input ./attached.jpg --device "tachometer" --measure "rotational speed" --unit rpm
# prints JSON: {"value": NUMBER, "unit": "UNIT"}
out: {"value": 2400, "unit": "rpm"}
